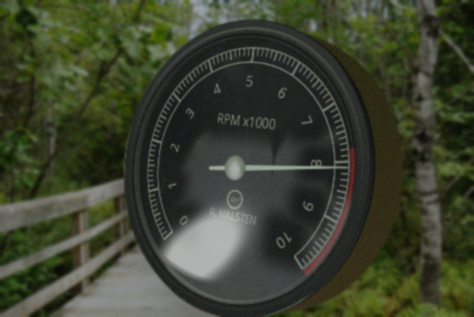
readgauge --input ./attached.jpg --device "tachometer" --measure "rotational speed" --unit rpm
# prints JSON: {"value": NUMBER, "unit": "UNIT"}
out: {"value": 8100, "unit": "rpm"}
